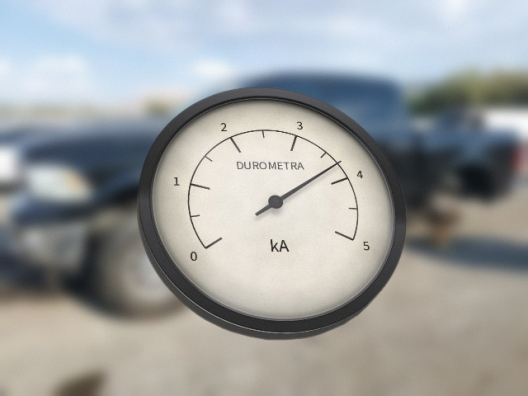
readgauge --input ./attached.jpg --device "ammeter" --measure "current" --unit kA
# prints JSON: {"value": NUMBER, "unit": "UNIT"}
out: {"value": 3.75, "unit": "kA"}
